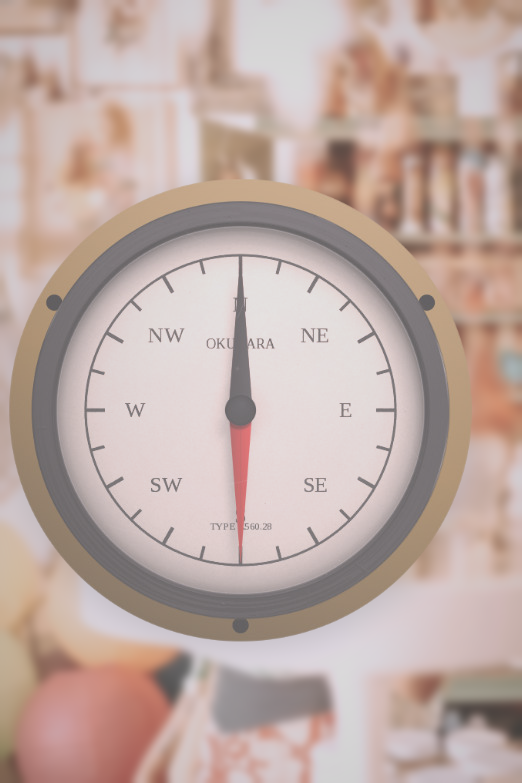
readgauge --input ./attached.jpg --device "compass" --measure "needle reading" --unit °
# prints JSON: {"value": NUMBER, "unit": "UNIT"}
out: {"value": 180, "unit": "°"}
